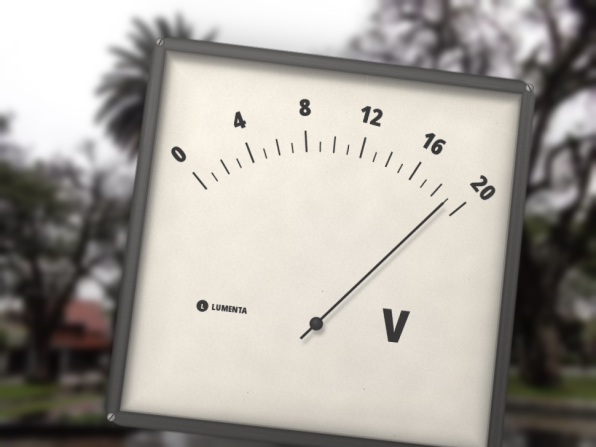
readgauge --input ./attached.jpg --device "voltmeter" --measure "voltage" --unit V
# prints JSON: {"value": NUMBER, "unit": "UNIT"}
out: {"value": 19, "unit": "V"}
